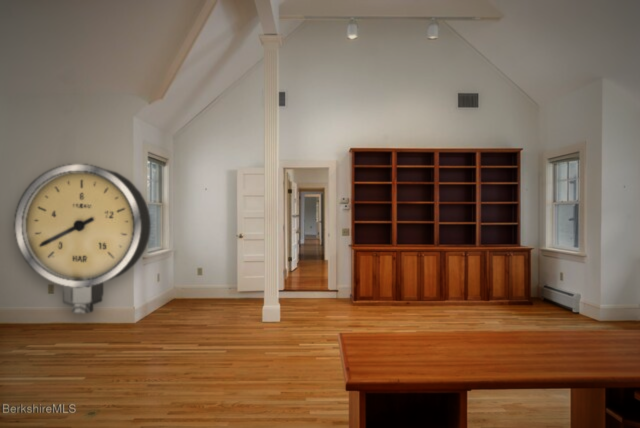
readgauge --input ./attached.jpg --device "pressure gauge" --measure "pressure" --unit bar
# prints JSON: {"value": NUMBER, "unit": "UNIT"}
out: {"value": 1, "unit": "bar"}
